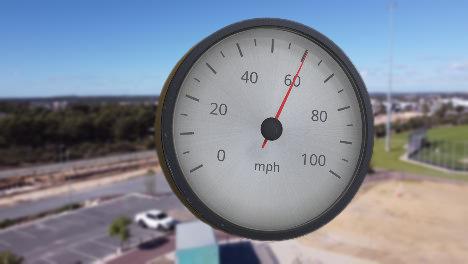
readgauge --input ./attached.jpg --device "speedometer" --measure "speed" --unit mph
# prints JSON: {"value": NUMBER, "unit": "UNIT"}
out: {"value": 60, "unit": "mph"}
